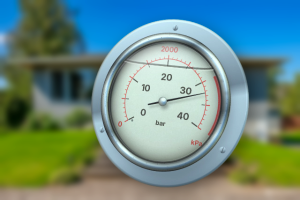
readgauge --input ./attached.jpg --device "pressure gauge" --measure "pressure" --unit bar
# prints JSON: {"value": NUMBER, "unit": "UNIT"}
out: {"value": 32.5, "unit": "bar"}
